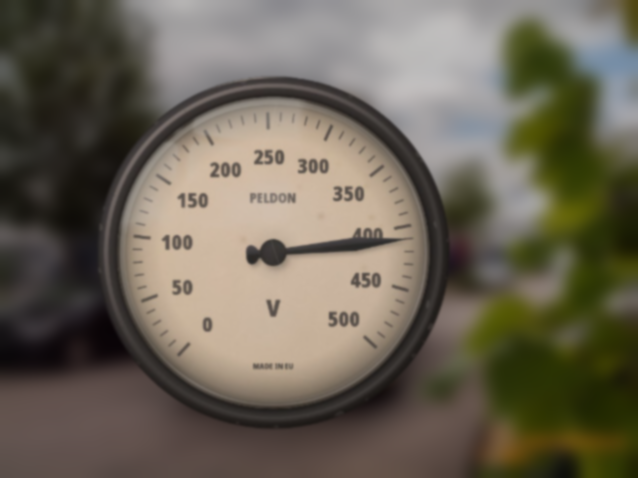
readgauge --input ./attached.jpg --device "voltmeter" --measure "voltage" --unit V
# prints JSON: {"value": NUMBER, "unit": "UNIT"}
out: {"value": 410, "unit": "V"}
